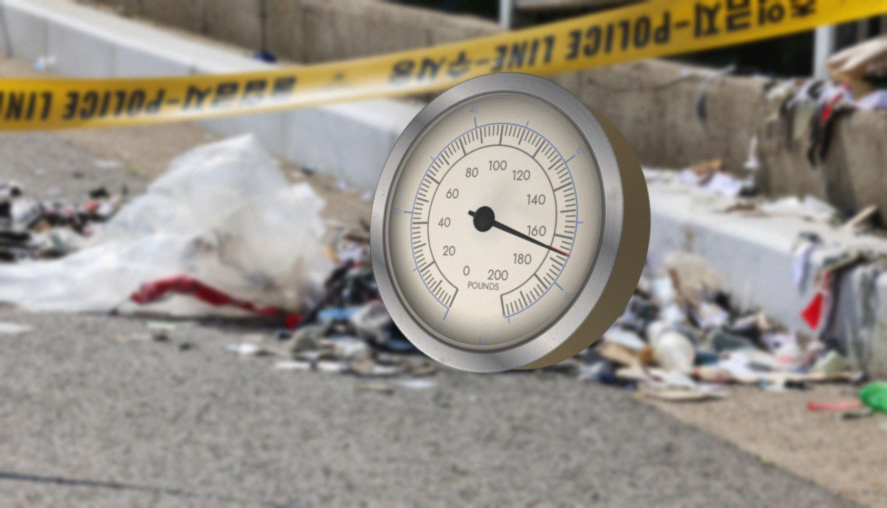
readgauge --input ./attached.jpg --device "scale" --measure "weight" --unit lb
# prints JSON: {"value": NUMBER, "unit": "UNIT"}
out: {"value": 166, "unit": "lb"}
